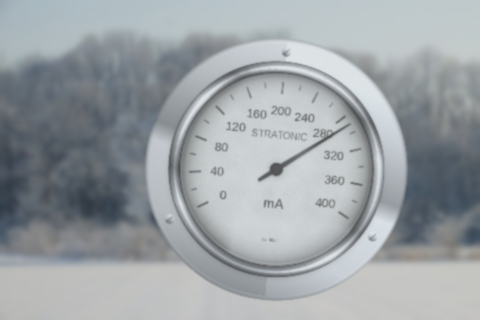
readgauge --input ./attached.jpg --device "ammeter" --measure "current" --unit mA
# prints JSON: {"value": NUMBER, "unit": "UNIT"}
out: {"value": 290, "unit": "mA"}
